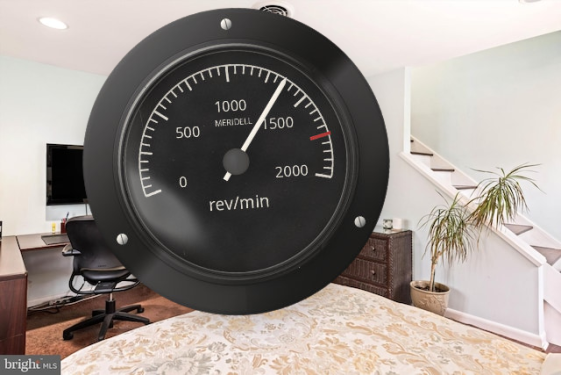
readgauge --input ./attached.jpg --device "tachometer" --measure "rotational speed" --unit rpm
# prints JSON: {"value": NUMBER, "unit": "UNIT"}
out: {"value": 1350, "unit": "rpm"}
